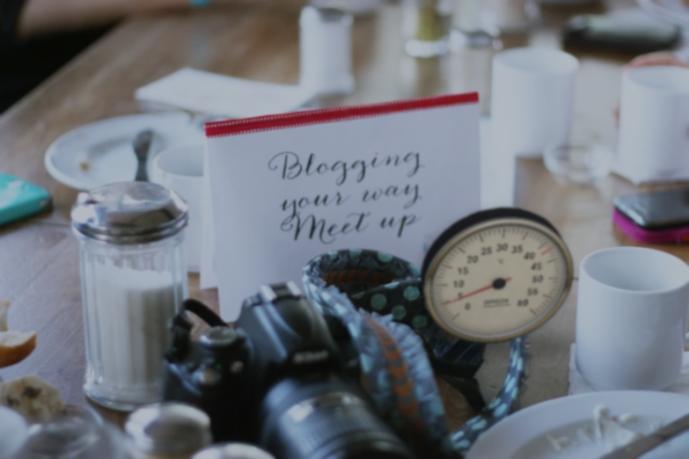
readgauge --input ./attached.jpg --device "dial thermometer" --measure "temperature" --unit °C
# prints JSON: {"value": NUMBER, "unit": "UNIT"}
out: {"value": 5, "unit": "°C"}
